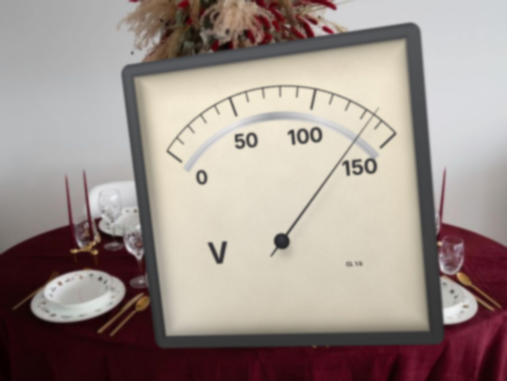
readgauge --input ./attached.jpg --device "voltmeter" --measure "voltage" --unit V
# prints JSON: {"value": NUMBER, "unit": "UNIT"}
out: {"value": 135, "unit": "V"}
